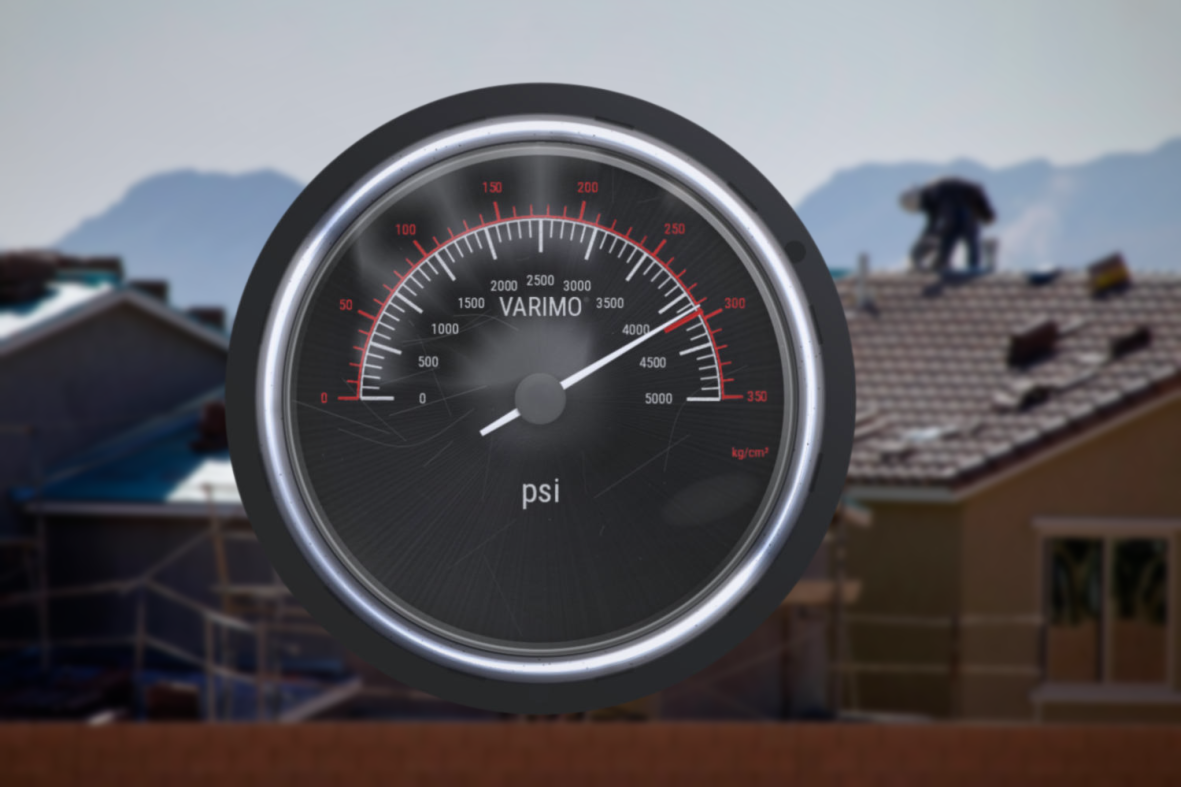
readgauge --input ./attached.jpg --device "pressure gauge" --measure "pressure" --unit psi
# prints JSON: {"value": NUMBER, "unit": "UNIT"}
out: {"value": 4150, "unit": "psi"}
